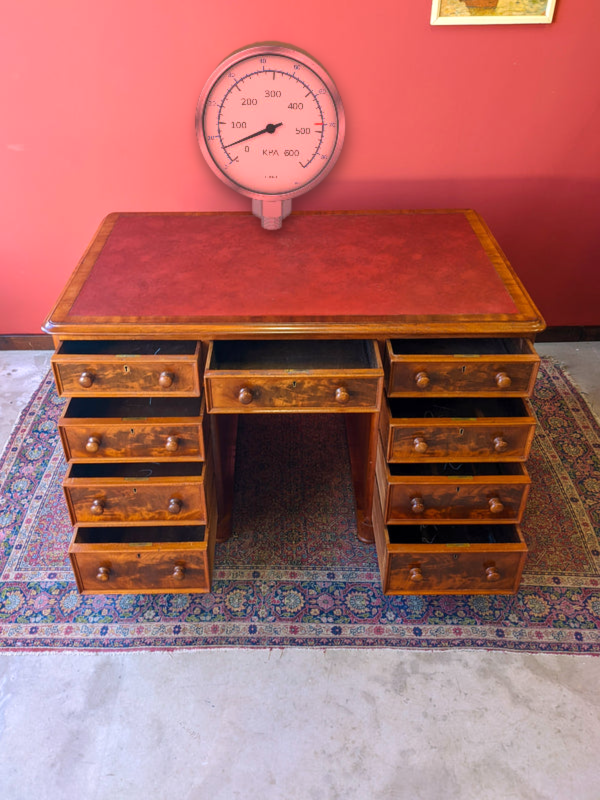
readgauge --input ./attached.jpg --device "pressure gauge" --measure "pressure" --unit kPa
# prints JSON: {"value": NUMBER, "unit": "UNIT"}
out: {"value": 40, "unit": "kPa"}
